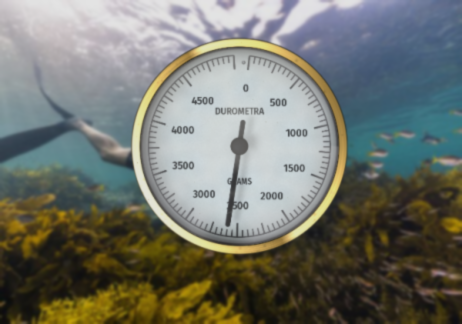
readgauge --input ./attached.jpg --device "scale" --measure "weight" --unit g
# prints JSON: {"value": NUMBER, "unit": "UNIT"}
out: {"value": 2600, "unit": "g"}
